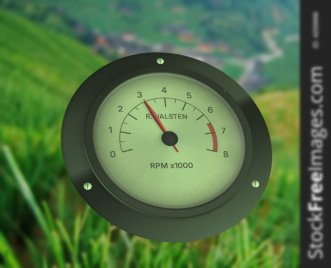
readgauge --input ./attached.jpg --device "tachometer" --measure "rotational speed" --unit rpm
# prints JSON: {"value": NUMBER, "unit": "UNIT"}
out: {"value": 3000, "unit": "rpm"}
